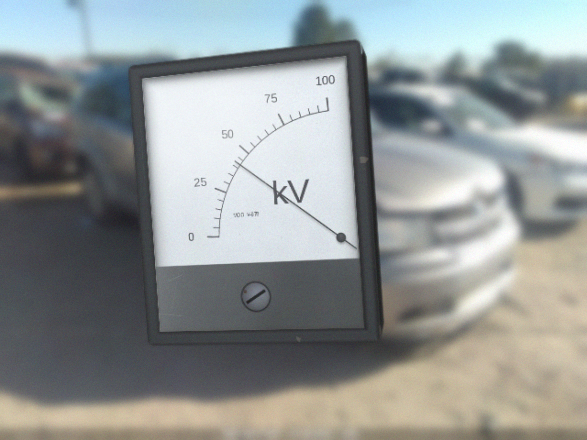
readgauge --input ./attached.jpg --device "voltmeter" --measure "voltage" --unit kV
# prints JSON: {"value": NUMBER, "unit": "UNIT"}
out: {"value": 42.5, "unit": "kV"}
